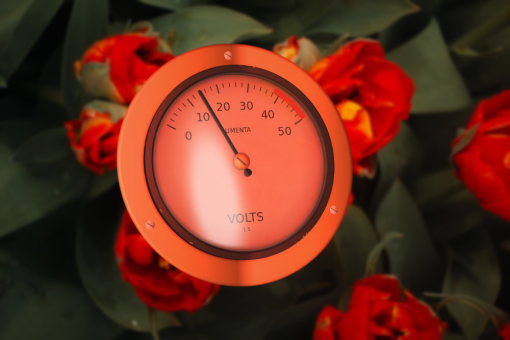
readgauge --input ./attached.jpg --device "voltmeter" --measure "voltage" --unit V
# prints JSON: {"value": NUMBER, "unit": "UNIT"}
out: {"value": 14, "unit": "V"}
